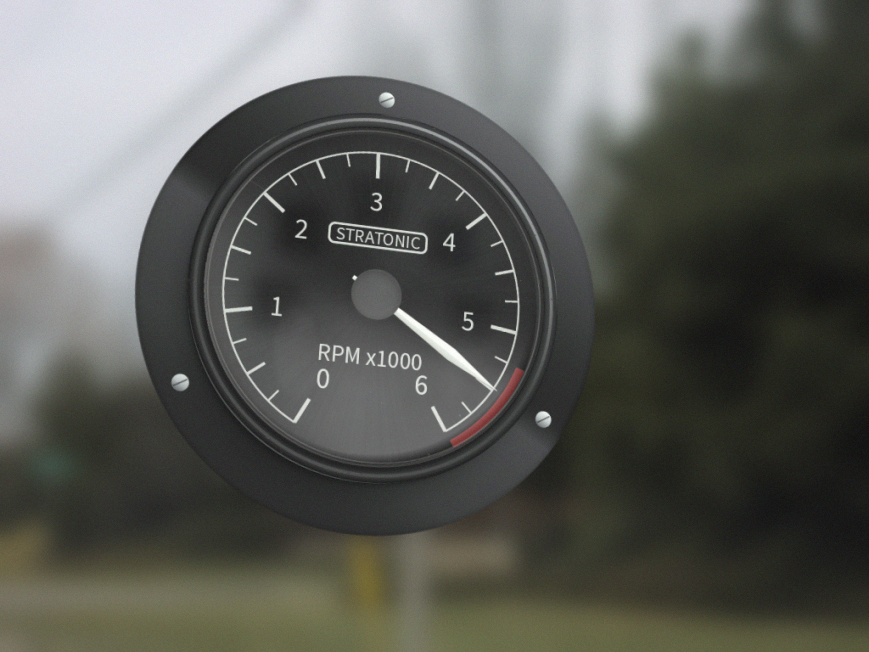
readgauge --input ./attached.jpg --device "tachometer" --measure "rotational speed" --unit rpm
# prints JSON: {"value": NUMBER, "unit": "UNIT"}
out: {"value": 5500, "unit": "rpm"}
